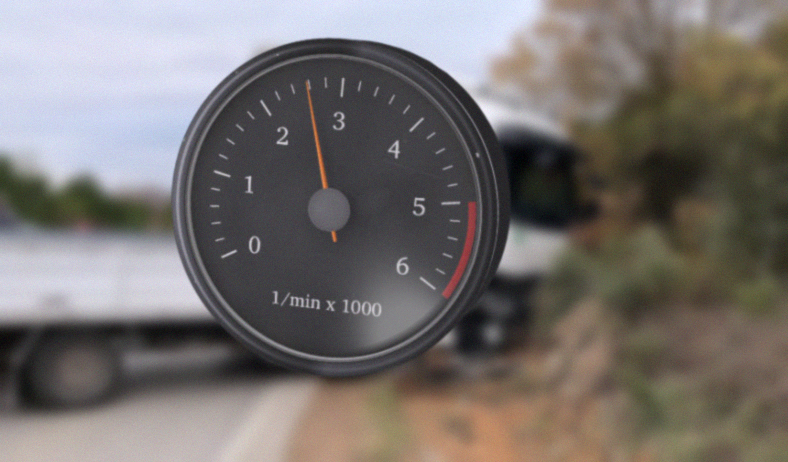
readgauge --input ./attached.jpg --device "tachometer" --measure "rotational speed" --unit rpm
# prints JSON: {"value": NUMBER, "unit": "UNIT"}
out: {"value": 2600, "unit": "rpm"}
